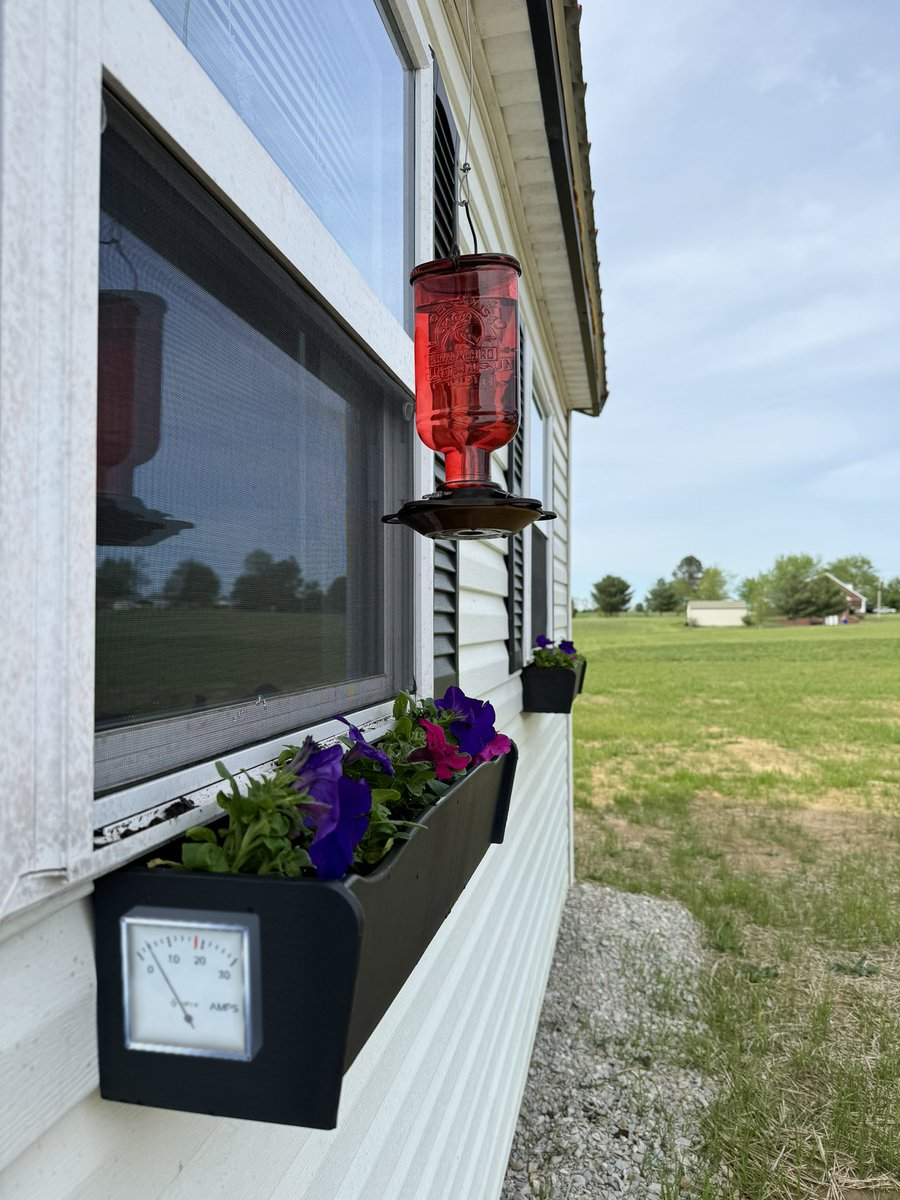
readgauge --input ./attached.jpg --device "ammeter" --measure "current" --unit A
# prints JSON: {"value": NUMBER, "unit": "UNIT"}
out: {"value": 4, "unit": "A"}
